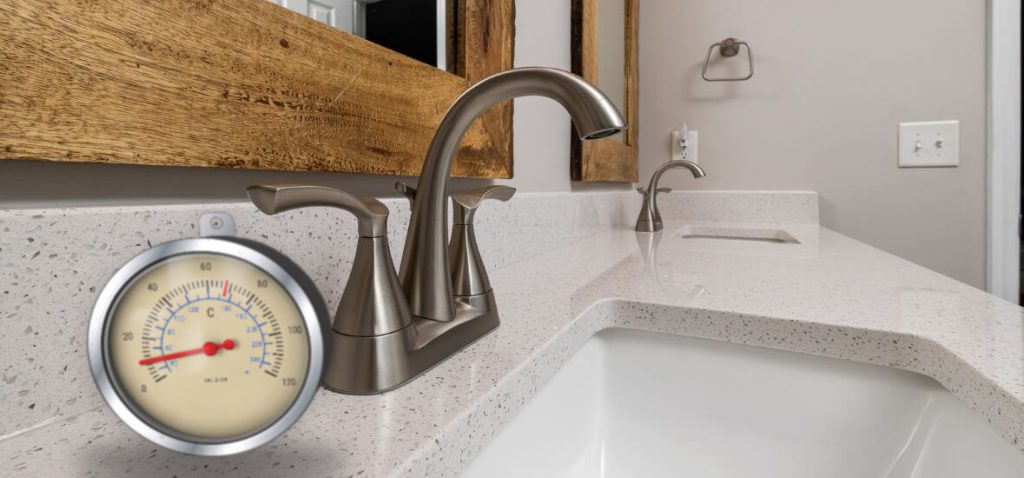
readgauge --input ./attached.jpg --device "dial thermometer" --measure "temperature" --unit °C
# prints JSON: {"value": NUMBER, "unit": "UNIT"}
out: {"value": 10, "unit": "°C"}
